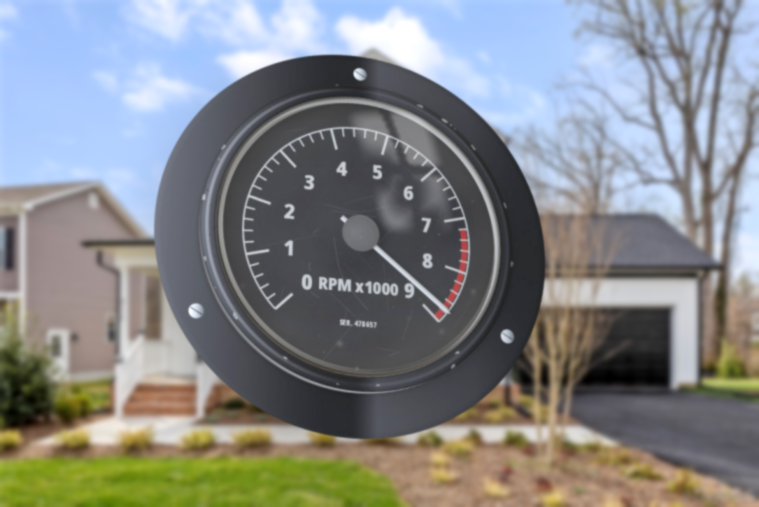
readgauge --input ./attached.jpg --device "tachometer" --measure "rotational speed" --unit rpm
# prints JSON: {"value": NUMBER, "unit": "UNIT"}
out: {"value": 8800, "unit": "rpm"}
